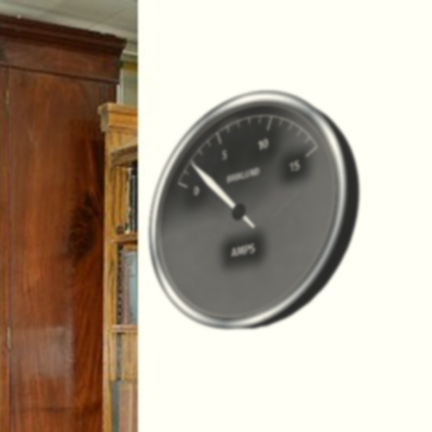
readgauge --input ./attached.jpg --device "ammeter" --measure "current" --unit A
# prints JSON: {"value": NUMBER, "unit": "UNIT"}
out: {"value": 2, "unit": "A"}
